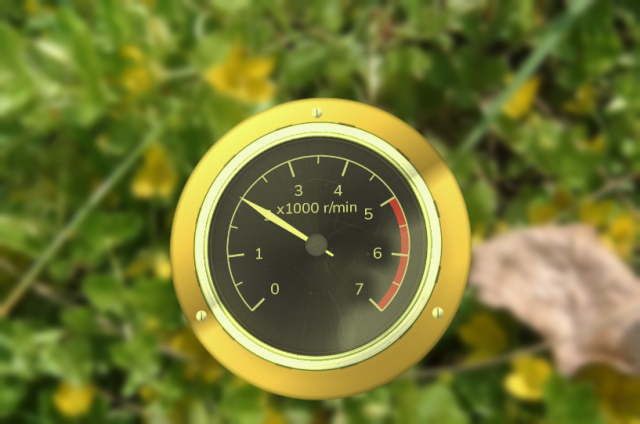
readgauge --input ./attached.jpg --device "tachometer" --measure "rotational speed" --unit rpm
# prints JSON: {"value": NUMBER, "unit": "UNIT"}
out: {"value": 2000, "unit": "rpm"}
